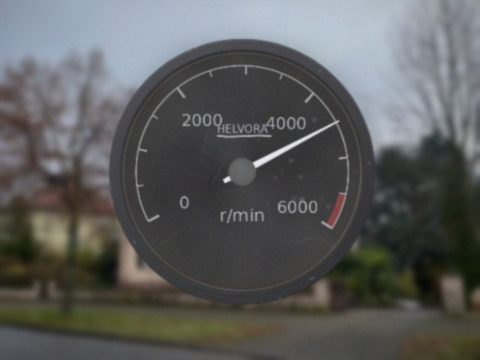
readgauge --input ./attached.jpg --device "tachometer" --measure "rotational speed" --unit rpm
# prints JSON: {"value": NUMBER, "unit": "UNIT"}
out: {"value": 4500, "unit": "rpm"}
